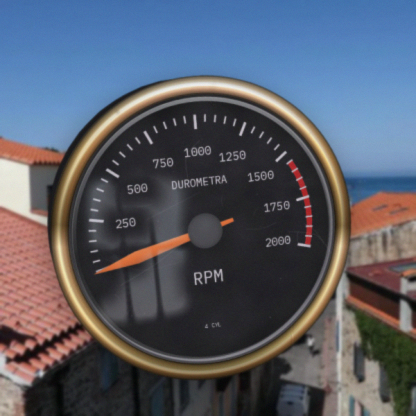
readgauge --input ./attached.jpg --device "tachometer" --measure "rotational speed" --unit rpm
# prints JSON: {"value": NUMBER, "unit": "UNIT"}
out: {"value": 0, "unit": "rpm"}
